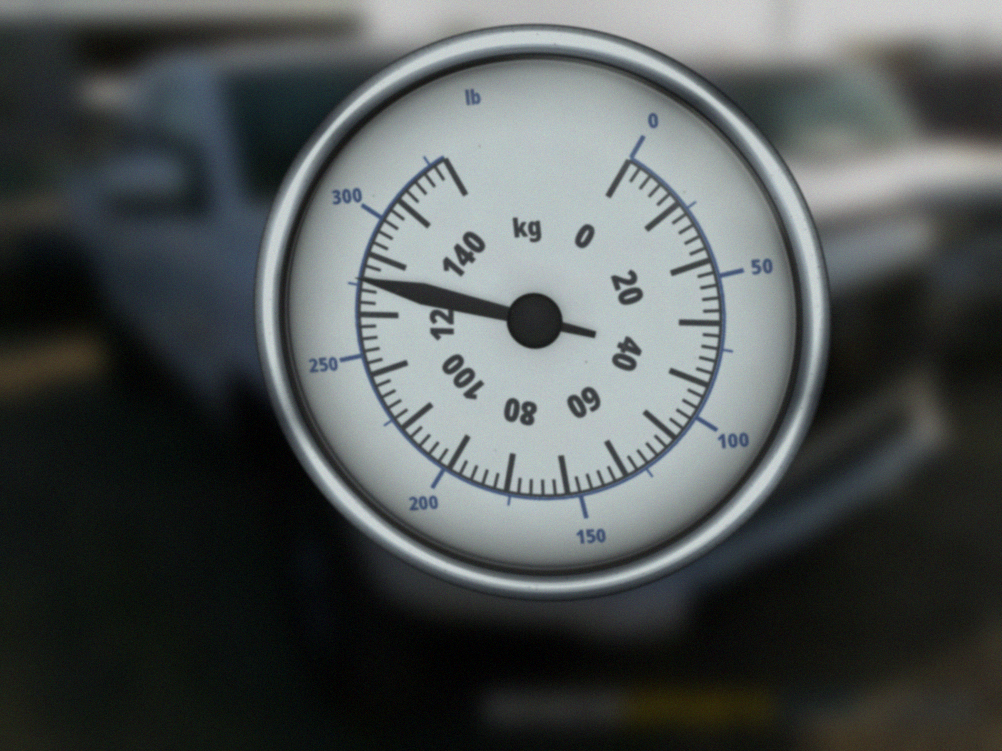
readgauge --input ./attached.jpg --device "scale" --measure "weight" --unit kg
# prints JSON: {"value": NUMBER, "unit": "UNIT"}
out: {"value": 126, "unit": "kg"}
